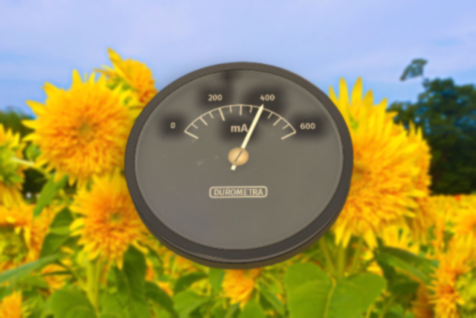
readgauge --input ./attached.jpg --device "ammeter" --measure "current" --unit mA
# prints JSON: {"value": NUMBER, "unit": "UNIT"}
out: {"value": 400, "unit": "mA"}
